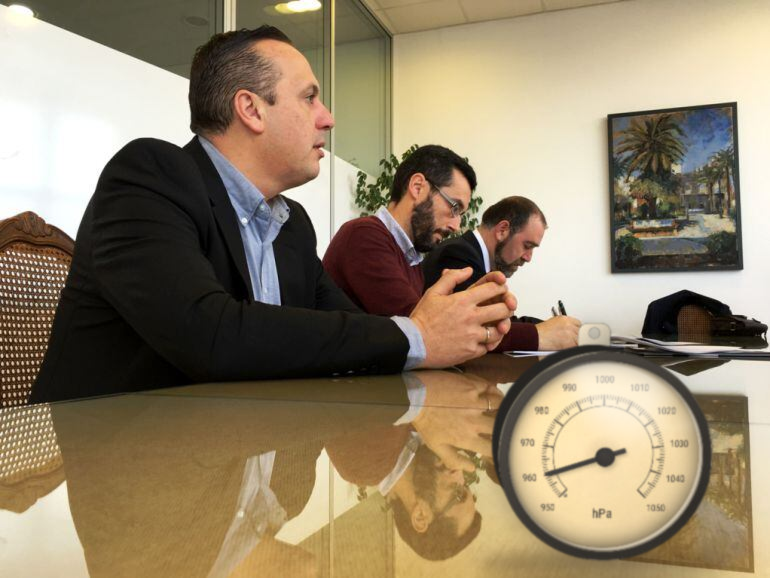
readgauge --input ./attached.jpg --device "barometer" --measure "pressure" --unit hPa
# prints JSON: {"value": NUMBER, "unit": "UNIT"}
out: {"value": 960, "unit": "hPa"}
